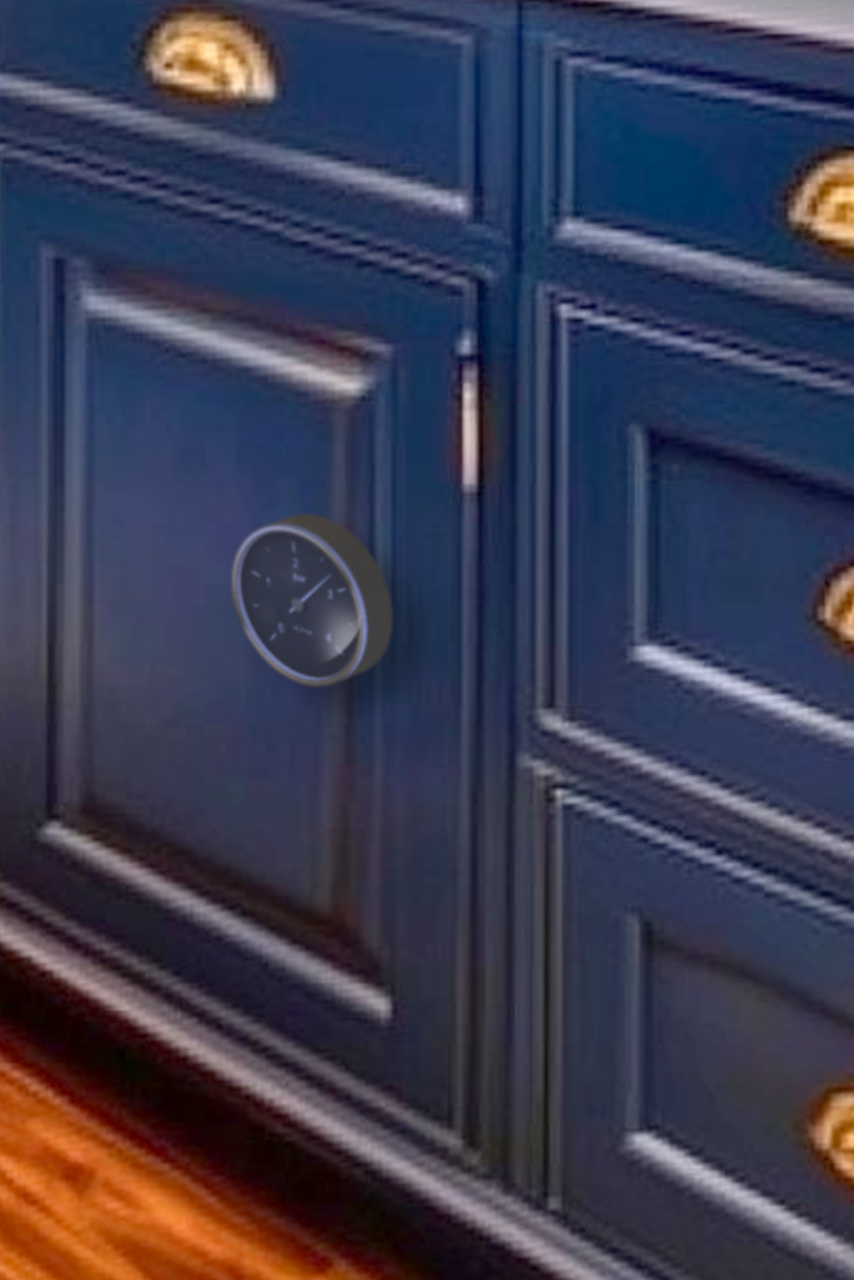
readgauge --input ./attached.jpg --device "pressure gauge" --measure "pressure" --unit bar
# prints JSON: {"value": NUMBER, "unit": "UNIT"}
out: {"value": 2.75, "unit": "bar"}
